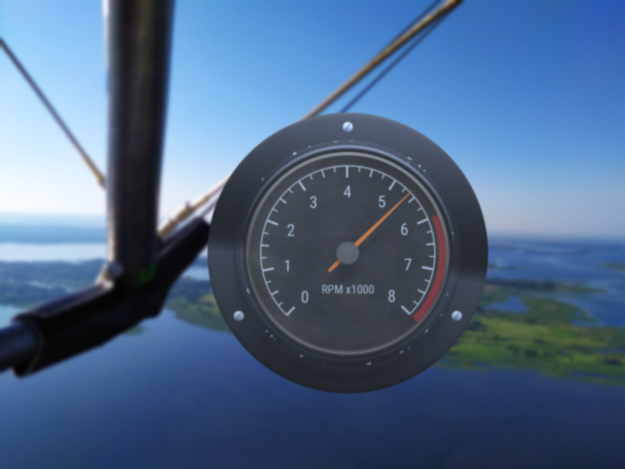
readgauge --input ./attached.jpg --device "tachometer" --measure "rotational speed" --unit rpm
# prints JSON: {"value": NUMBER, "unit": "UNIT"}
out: {"value": 5375, "unit": "rpm"}
